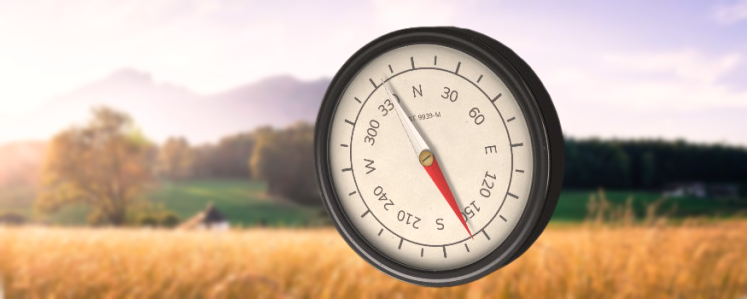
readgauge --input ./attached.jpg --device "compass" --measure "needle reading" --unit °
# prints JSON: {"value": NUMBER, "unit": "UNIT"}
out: {"value": 157.5, "unit": "°"}
